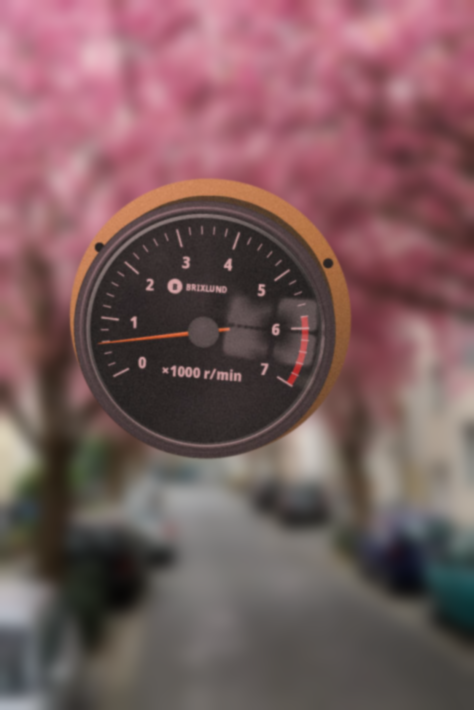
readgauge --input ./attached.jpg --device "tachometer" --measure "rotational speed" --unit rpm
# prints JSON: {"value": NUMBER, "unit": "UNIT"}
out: {"value": 600, "unit": "rpm"}
